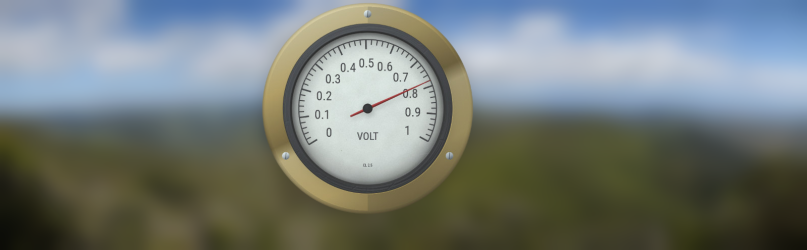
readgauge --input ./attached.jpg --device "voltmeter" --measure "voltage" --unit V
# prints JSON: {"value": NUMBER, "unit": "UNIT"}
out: {"value": 0.78, "unit": "V"}
